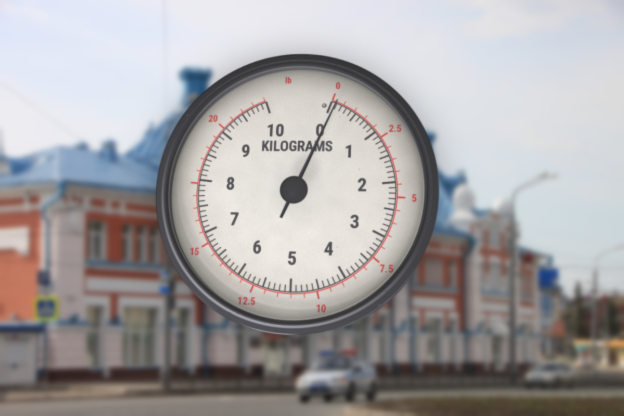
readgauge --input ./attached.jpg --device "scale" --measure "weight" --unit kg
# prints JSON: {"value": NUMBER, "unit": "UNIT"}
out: {"value": 0.1, "unit": "kg"}
